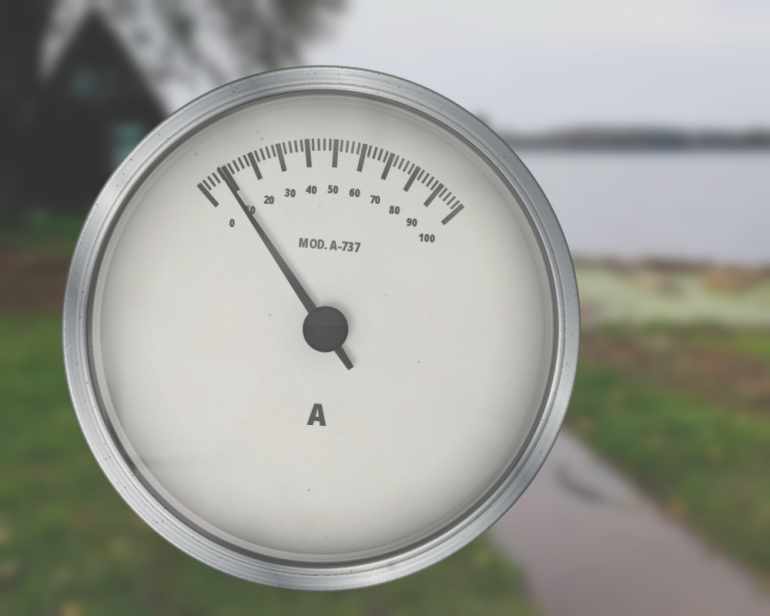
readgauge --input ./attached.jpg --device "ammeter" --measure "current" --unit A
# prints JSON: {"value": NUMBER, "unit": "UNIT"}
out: {"value": 8, "unit": "A"}
